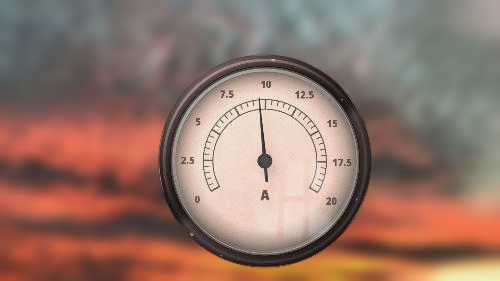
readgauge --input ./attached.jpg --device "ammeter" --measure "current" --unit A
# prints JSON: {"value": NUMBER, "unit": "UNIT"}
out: {"value": 9.5, "unit": "A"}
